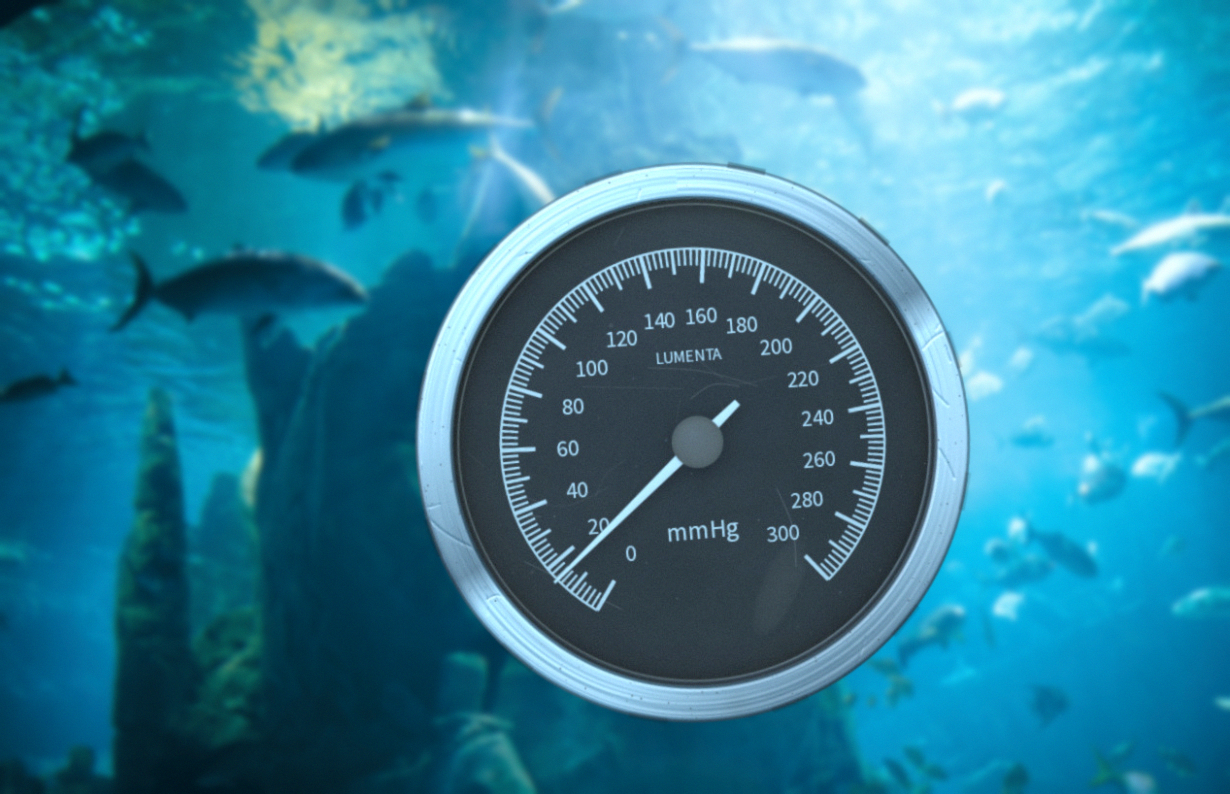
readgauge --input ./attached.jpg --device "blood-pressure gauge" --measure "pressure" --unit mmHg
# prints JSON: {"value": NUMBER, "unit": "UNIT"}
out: {"value": 16, "unit": "mmHg"}
